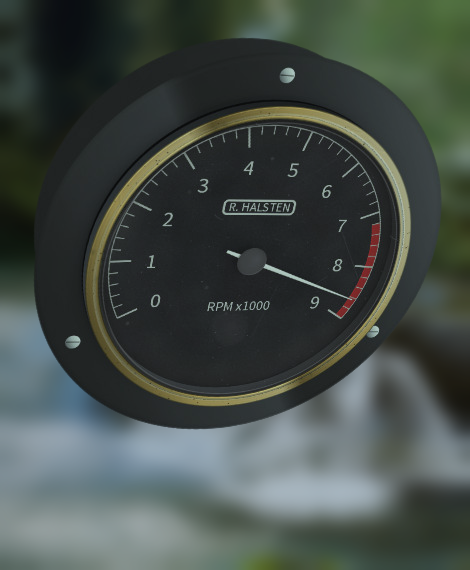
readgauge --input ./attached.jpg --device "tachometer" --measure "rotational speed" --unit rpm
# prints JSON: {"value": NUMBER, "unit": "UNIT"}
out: {"value": 8600, "unit": "rpm"}
